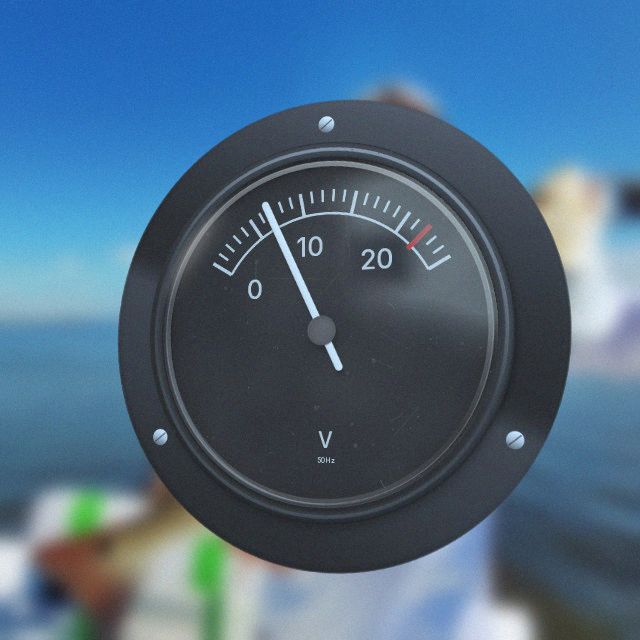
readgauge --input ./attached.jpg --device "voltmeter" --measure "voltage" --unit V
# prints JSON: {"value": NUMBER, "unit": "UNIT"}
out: {"value": 7, "unit": "V"}
